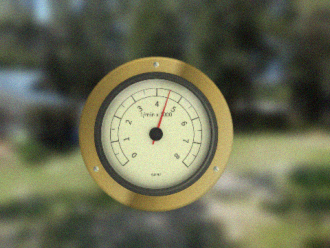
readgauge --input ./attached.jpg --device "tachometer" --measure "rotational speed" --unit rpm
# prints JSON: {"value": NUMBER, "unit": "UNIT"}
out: {"value": 4500, "unit": "rpm"}
